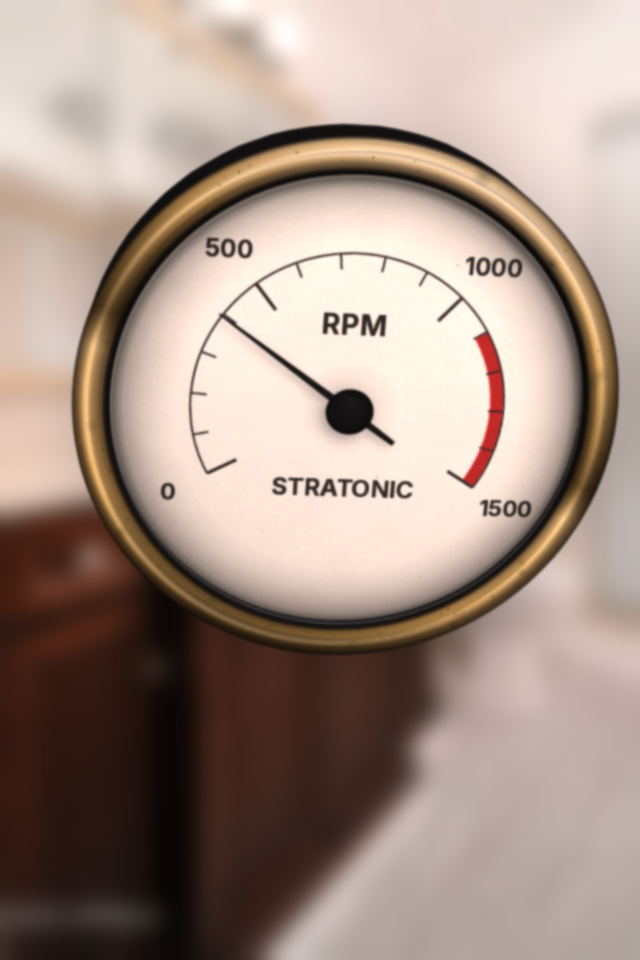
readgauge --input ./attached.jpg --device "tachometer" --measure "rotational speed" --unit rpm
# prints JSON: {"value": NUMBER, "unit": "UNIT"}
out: {"value": 400, "unit": "rpm"}
